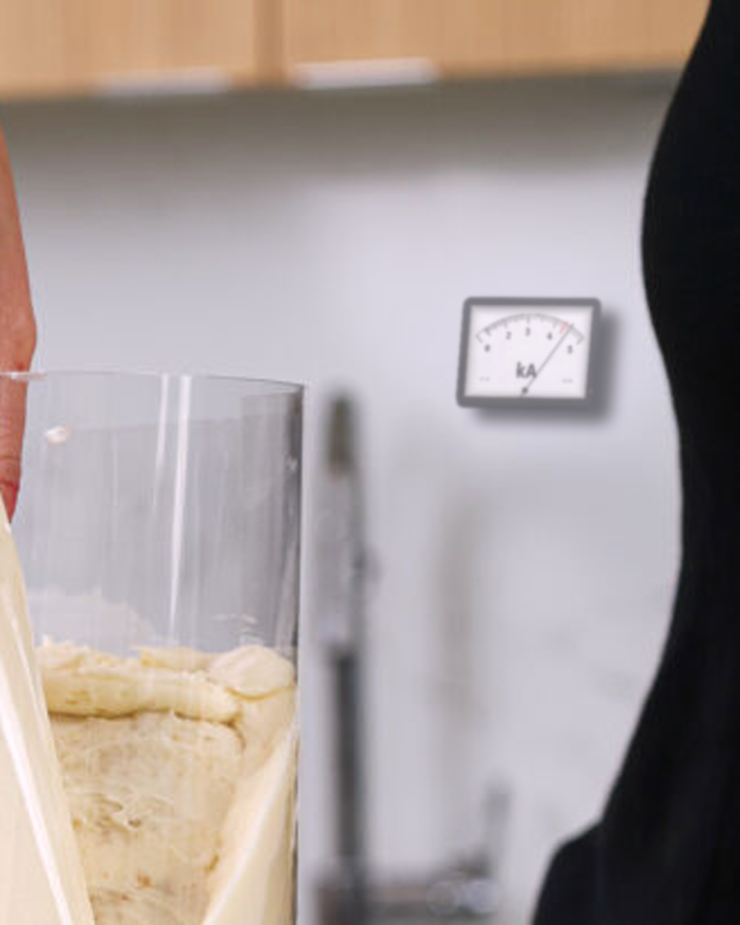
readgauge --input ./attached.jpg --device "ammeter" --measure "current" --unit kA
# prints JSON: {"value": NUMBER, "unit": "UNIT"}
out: {"value": 4.5, "unit": "kA"}
